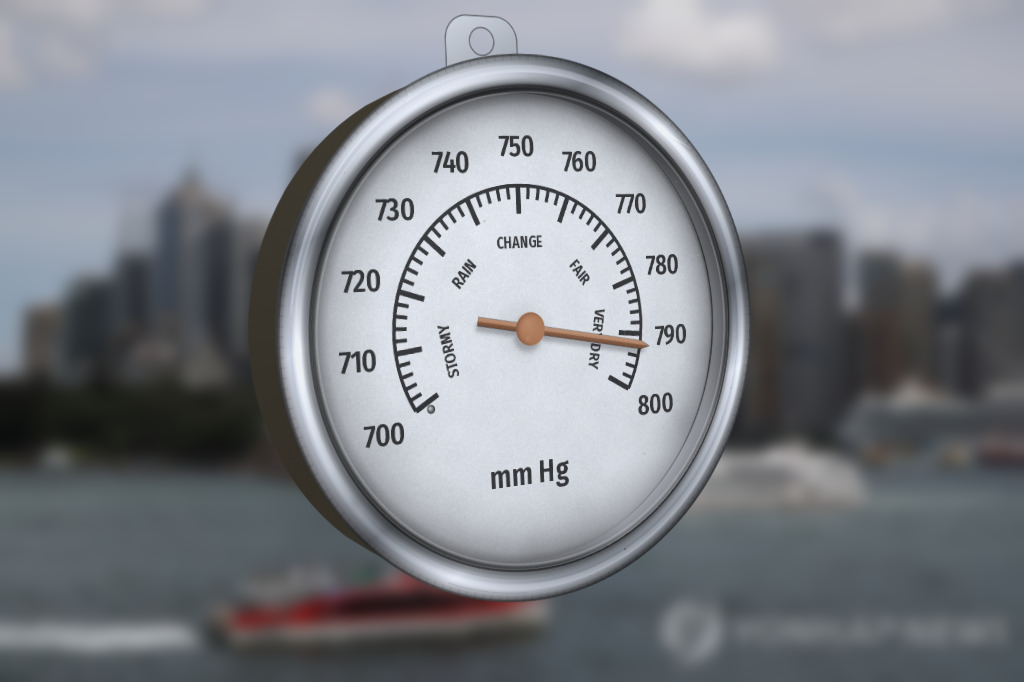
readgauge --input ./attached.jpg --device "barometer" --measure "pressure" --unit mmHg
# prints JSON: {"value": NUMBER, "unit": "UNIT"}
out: {"value": 792, "unit": "mmHg"}
